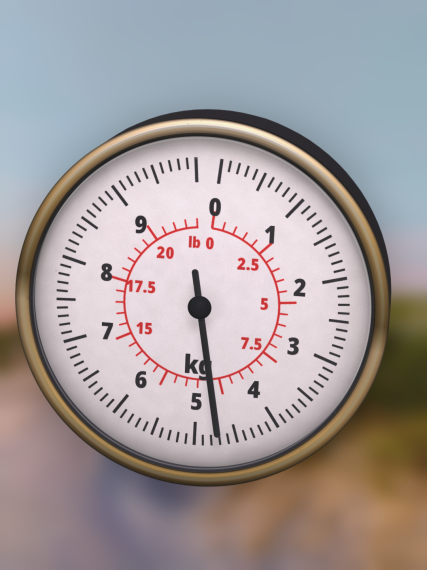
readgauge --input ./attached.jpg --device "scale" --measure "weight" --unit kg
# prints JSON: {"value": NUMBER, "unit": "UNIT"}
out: {"value": 4.7, "unit": "kg"}
